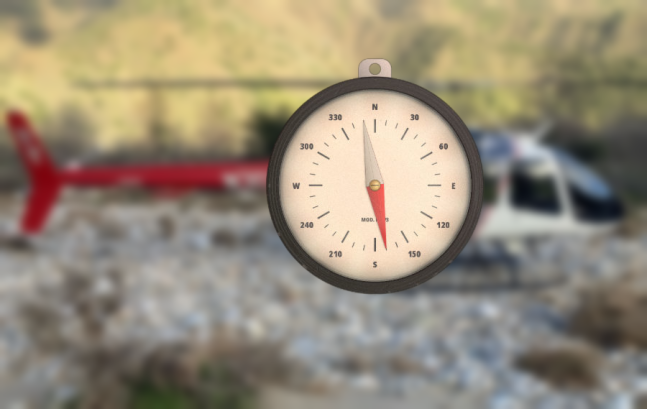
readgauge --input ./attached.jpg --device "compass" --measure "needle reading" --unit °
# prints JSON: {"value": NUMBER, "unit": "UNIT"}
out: {"value": 170, "unit": "°"}
